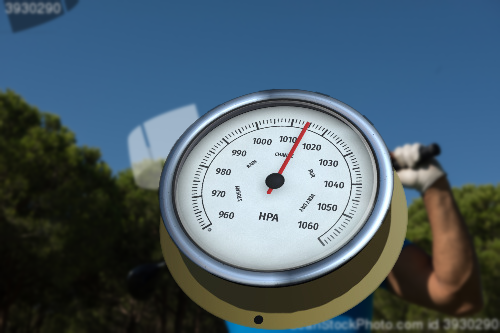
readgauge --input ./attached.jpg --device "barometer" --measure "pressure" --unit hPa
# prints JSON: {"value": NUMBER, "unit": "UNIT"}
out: {"value": 1015, "unit": "hPa"}
